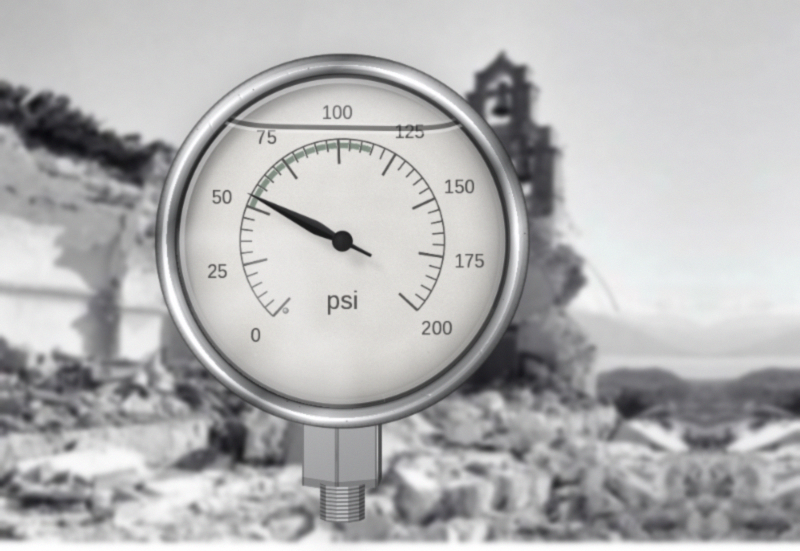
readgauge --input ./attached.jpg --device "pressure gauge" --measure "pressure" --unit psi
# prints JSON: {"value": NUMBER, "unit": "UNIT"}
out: {"value": 55, "unit": "psi"}
